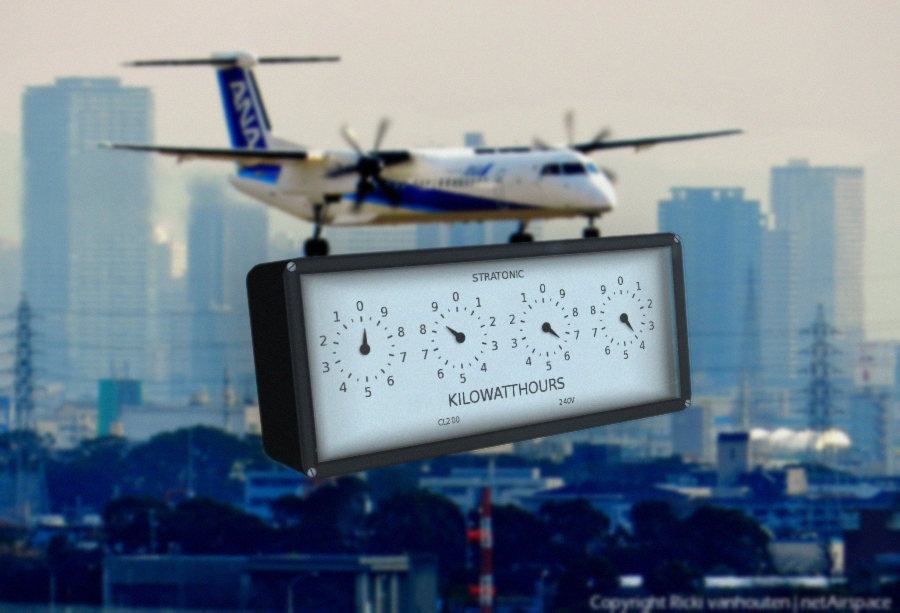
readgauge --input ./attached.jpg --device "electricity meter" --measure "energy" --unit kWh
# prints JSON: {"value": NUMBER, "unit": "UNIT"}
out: {"value": 9864, "unit": "kWh"}
